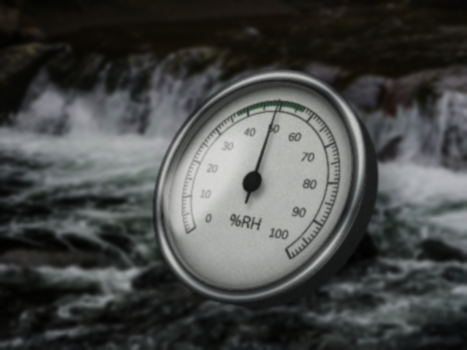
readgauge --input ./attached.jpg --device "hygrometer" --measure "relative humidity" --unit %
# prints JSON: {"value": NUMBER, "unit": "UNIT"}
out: {"value": 50, "unit": "%"}
